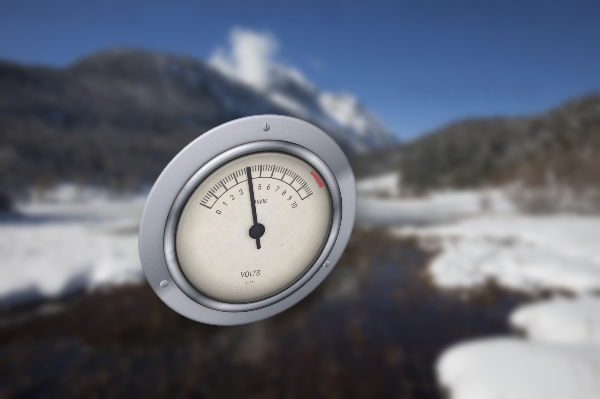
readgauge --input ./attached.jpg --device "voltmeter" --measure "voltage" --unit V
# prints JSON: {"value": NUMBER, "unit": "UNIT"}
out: {"value": 4, "unit": "V"}
